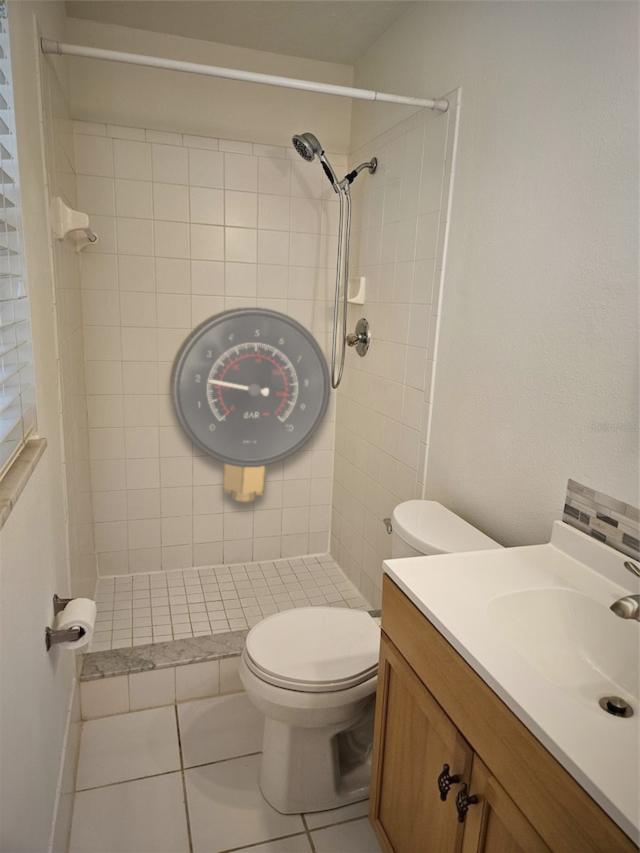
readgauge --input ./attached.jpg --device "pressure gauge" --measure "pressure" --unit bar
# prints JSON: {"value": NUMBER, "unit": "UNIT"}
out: {"value": 2, "unit": "bar"}
